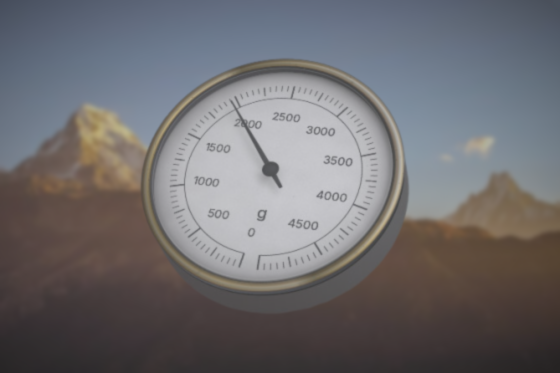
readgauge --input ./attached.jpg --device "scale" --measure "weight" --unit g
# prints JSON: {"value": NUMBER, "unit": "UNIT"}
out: {"value": 1950, "unit": "g"}
